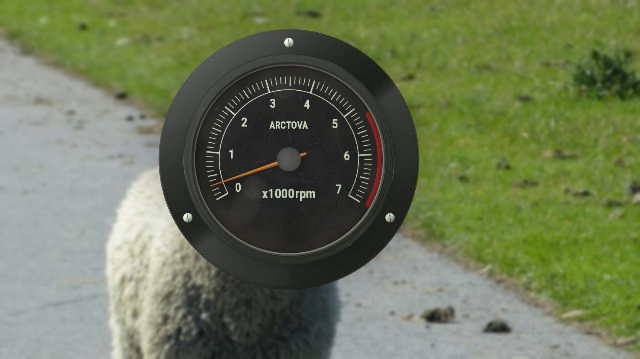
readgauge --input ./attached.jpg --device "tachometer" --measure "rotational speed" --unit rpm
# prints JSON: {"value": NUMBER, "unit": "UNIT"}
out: {"value": 300, "unit": "rpm"}
